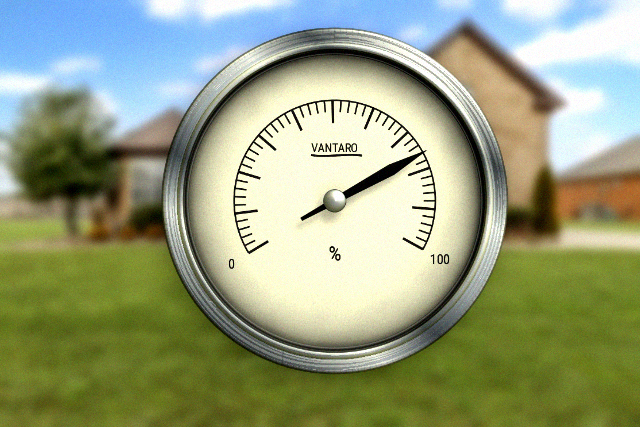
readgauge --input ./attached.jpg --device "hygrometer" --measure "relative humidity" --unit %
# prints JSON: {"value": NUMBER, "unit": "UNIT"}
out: {"value": 76, "unit": "%"}
